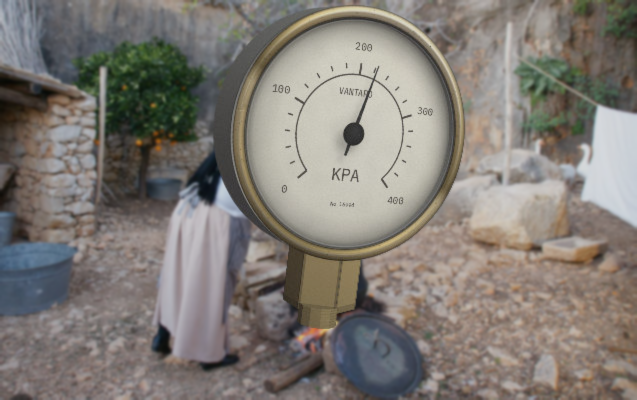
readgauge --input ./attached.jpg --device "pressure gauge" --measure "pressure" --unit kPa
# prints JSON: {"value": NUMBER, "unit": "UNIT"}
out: {"value": 220, "unit": "kPa"}
